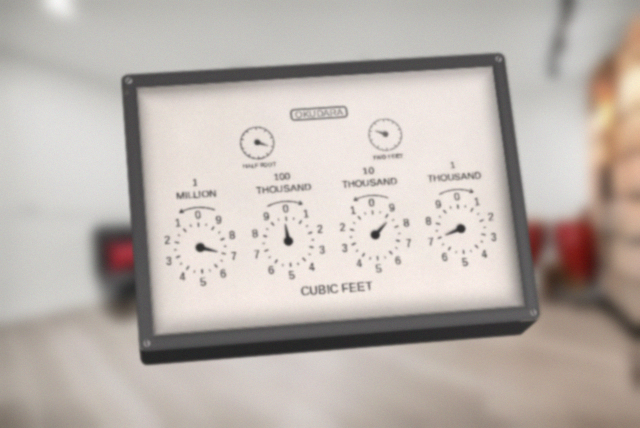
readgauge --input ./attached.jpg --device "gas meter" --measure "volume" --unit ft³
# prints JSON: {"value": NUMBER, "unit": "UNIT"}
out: {"value": 698700, "unit": "ft³"}
